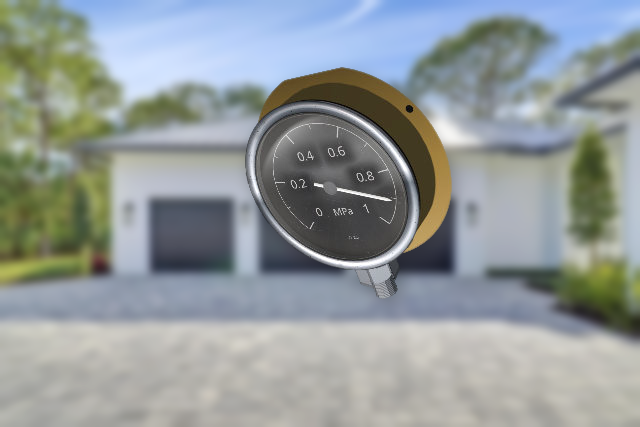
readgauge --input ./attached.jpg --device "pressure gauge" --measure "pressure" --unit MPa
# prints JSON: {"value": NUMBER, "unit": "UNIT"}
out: {"value": 0.9, "unit": "MPa"}
